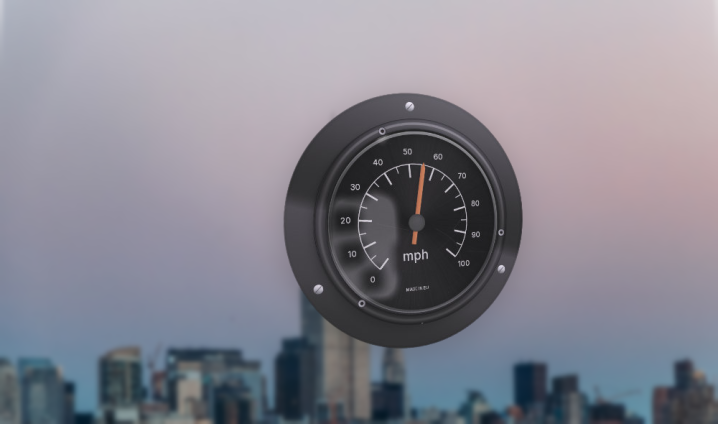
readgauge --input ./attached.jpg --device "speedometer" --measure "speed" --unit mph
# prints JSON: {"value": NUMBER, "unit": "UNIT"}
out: {"value": 55, "unit": "mph"}
